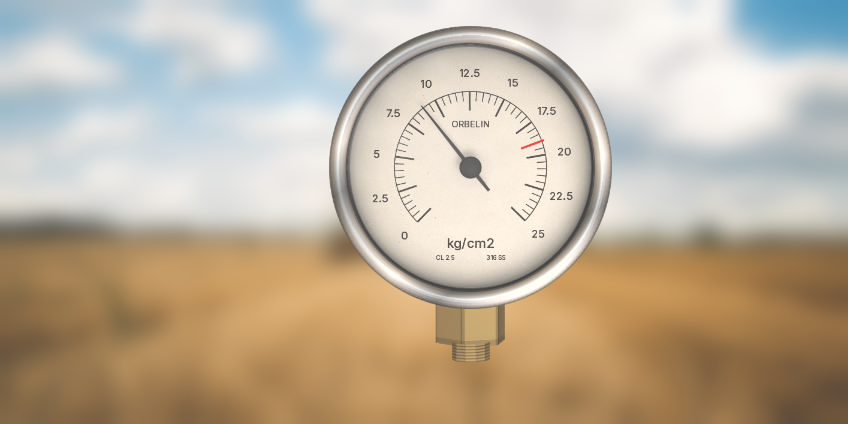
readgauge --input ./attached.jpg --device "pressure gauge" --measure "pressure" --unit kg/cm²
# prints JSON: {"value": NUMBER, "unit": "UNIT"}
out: {"value": 9, "unit": "kg/cm²"}
